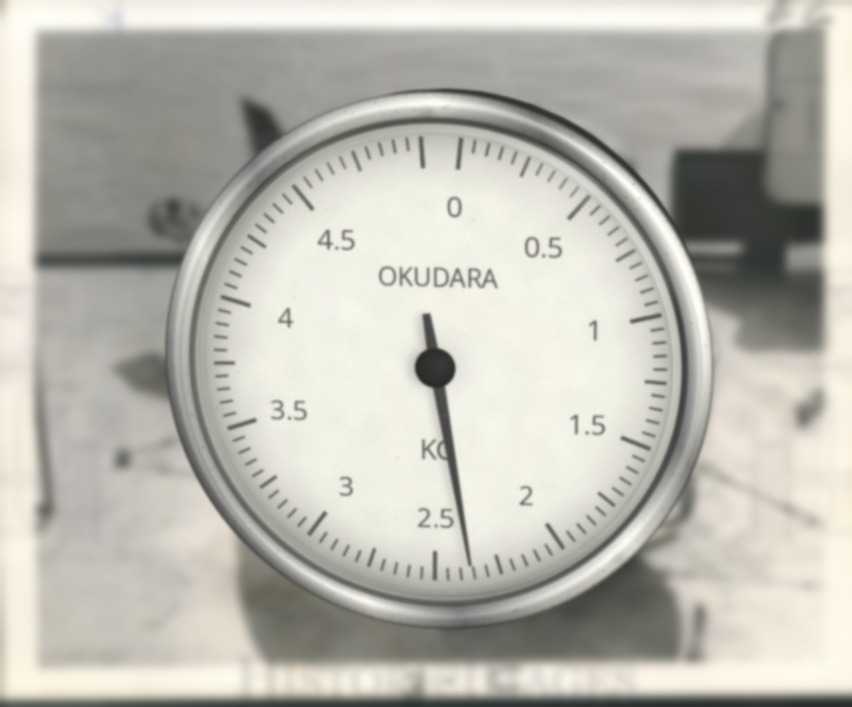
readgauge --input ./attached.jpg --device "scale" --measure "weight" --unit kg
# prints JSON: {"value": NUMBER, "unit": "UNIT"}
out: {"value": 2.35, "unit": "kg"}
